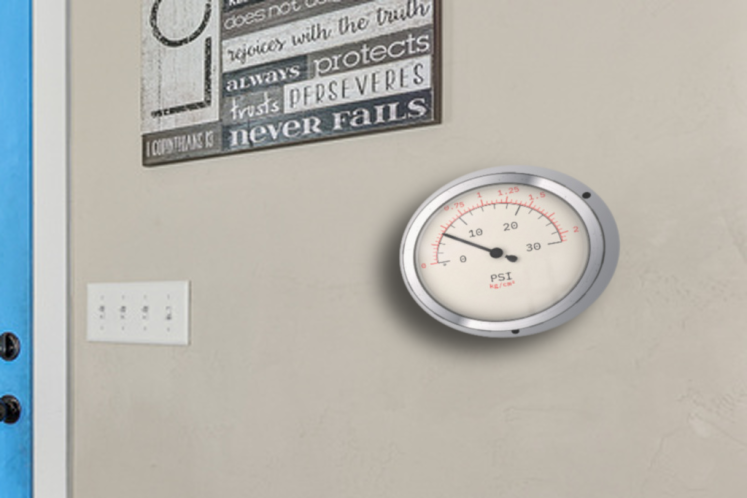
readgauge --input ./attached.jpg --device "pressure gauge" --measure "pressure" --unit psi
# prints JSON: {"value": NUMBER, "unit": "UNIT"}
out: {"value": 6, "unit": "psi"}
